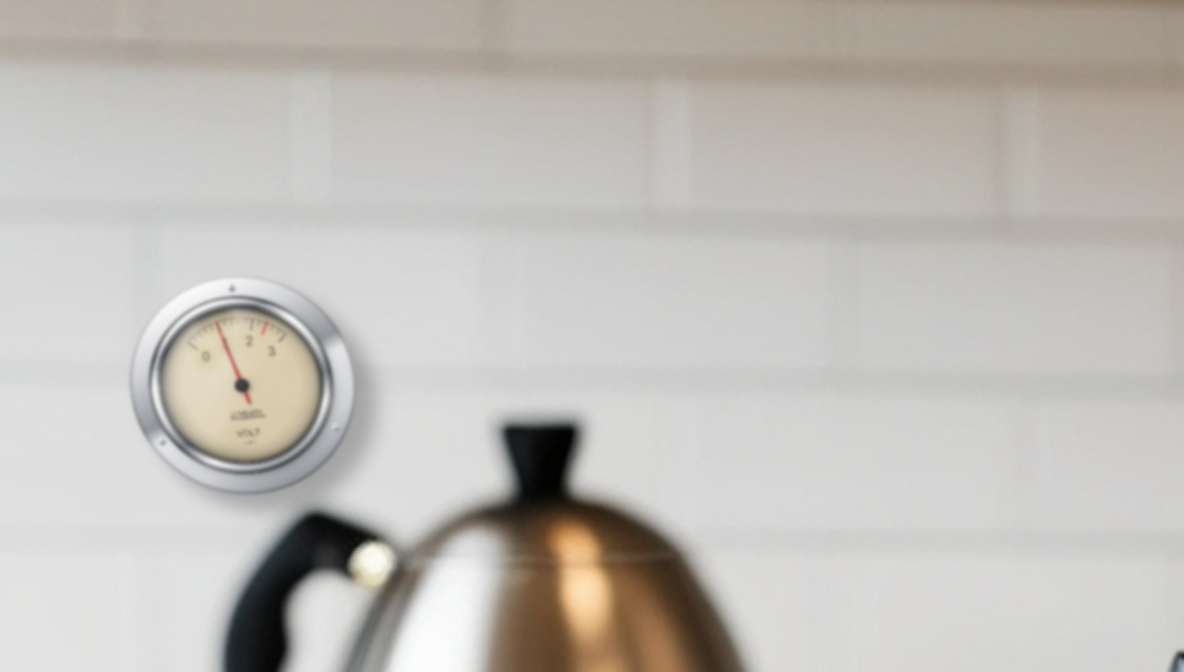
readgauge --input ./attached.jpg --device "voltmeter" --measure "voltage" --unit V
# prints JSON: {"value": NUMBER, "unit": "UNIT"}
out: {"value": 1, "unit": "V"}
